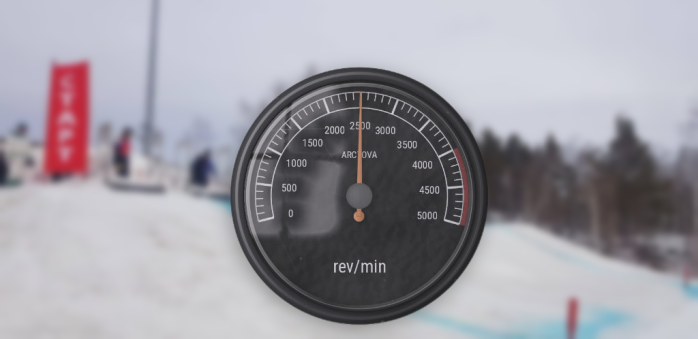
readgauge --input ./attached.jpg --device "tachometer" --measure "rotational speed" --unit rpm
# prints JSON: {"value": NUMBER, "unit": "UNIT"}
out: {"value": 2500, "unit": "rpm"}
